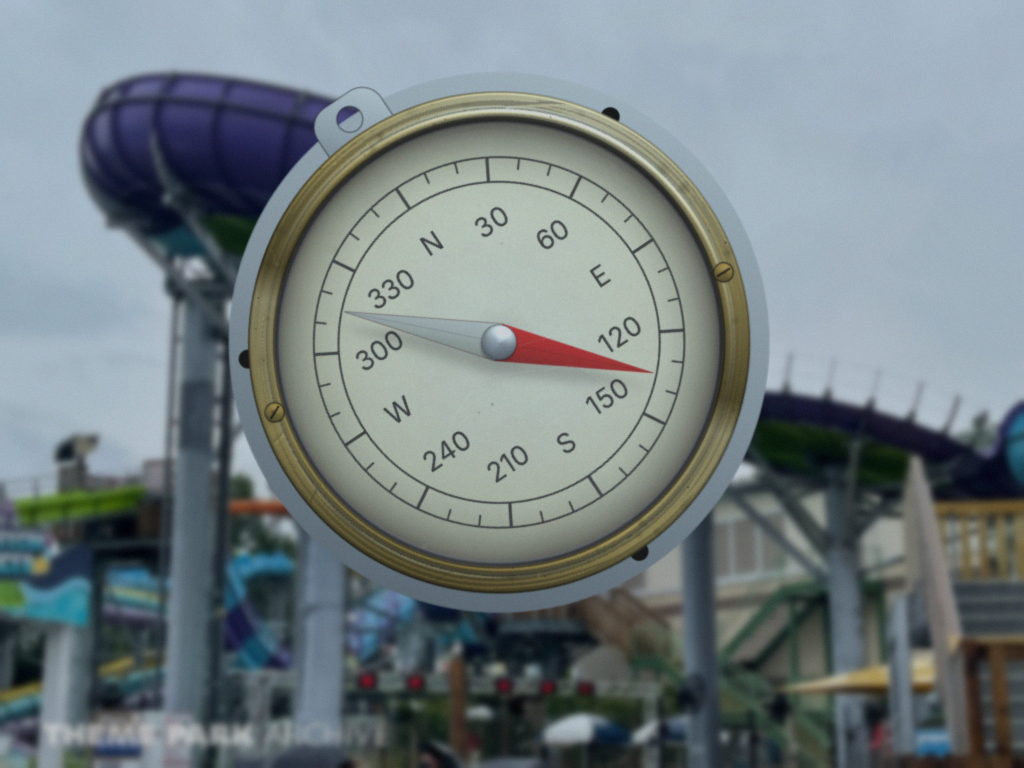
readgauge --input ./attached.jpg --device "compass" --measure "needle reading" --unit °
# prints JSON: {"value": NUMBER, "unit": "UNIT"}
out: {"value": 135, "unit": "°"}
